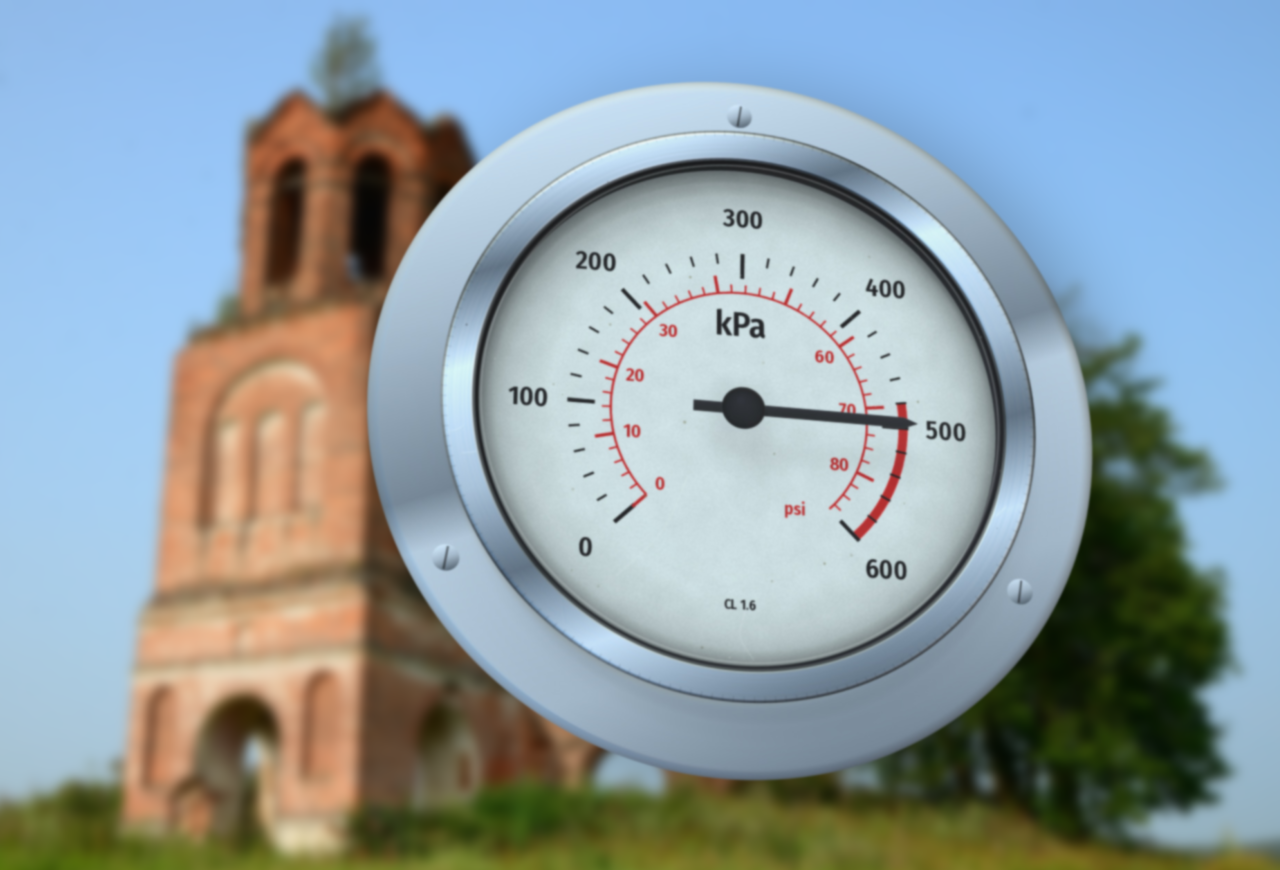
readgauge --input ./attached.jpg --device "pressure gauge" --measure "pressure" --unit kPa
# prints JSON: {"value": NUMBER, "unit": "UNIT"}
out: {"value": 500, "unit": "kPa"}
